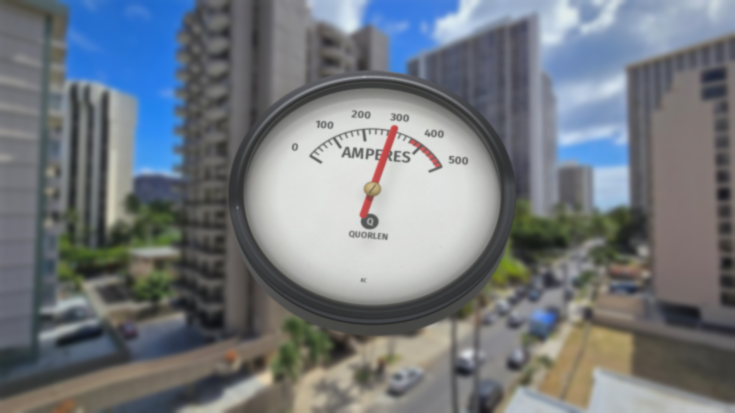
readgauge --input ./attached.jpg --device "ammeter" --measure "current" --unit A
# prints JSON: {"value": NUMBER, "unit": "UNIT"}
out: {"value": 300, "unit": "A"}
